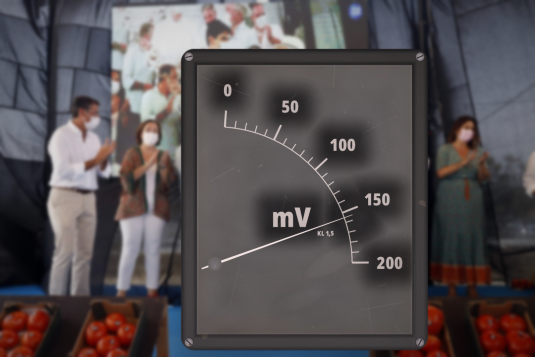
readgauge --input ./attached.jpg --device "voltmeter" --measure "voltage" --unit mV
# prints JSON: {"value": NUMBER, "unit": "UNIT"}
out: {"value": 155, "unit": "mV"}
